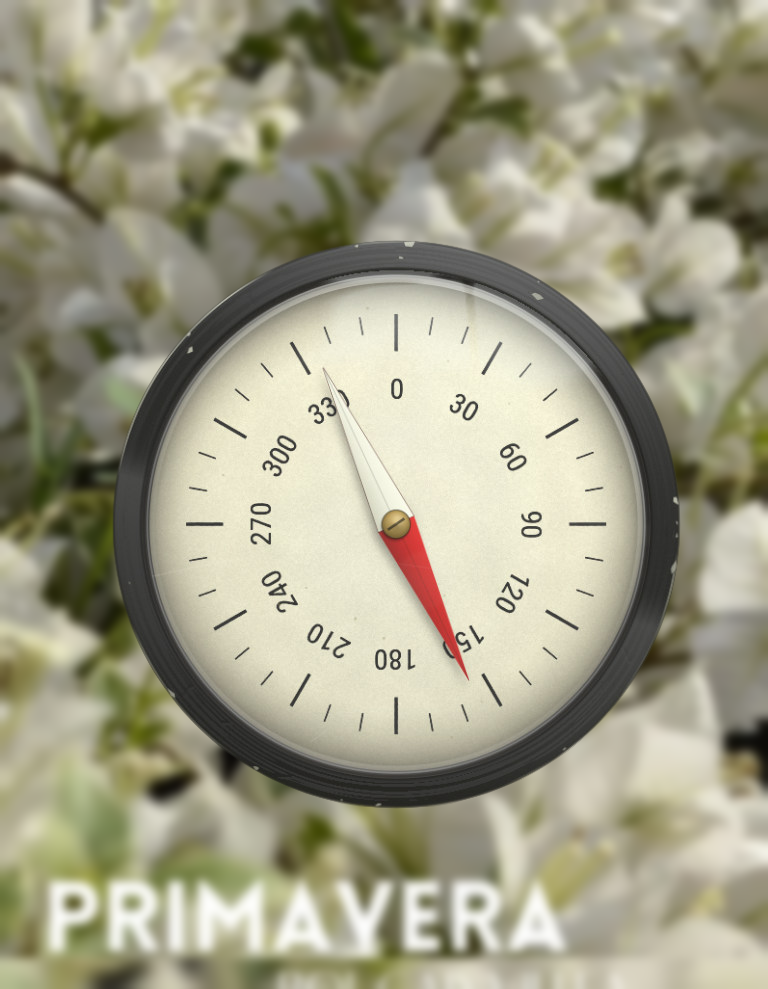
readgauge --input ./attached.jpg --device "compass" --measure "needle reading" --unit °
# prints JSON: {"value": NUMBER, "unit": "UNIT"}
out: {"value": 155, "unit": "°"}
